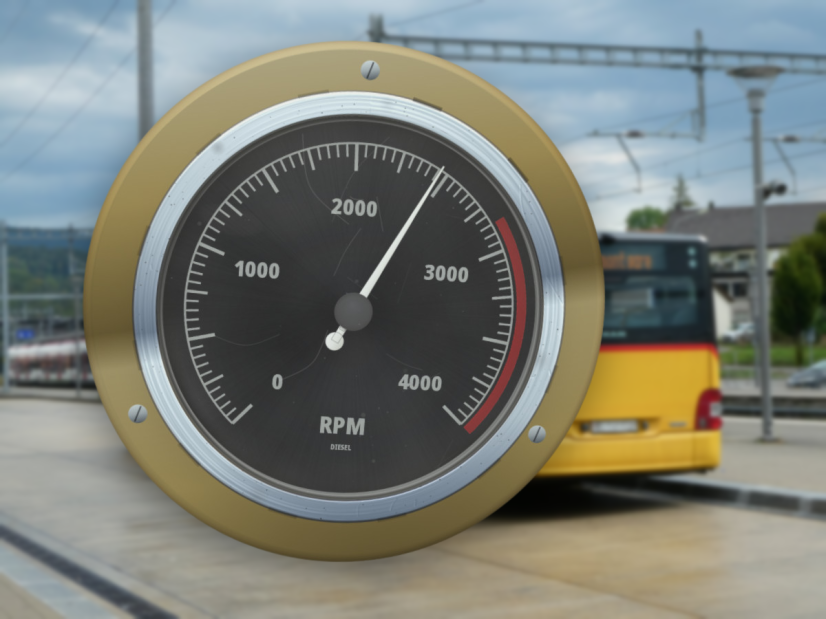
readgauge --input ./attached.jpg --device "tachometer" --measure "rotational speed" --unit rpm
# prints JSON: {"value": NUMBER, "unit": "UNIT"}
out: {"value": 2450, "unit": "rpm"}
